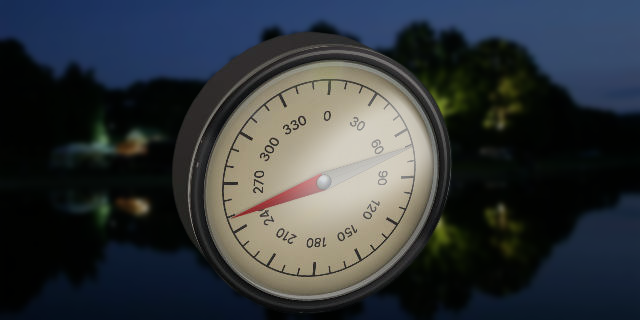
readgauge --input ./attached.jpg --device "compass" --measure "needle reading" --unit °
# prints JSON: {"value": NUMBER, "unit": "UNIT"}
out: {"value": 250, "unit": "°"}
